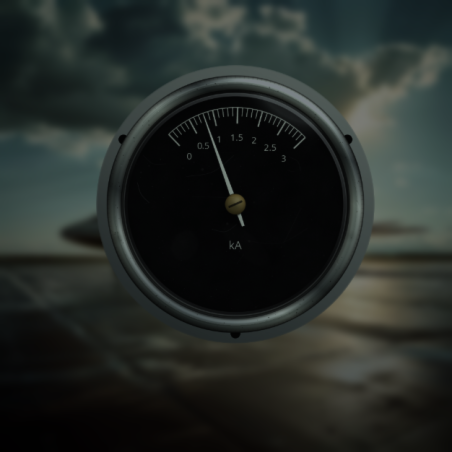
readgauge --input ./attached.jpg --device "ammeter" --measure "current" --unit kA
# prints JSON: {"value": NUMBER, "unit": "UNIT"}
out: {"value": 0.8, "unit": "kA"}
